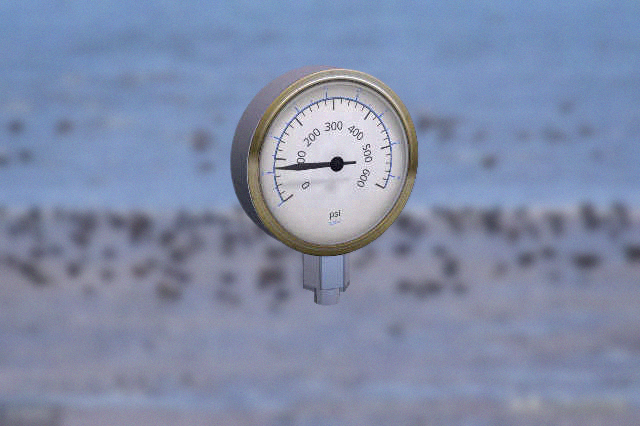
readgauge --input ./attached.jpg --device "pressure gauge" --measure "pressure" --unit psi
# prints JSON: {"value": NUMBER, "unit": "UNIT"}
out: {"value": 80, "unit": "psi"}
